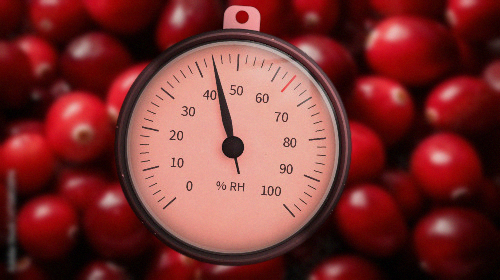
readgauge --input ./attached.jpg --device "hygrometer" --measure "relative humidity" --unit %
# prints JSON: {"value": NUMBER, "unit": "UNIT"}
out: {"value": 44, "unit": "%"}
